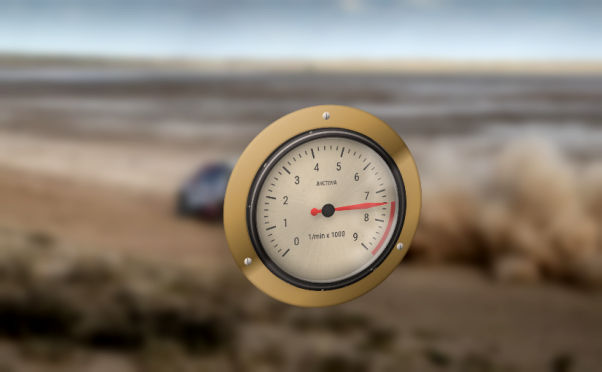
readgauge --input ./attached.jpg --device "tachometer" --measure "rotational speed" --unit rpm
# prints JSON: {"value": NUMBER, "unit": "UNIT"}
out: {"value": 7400, "unit": "rpm"}
